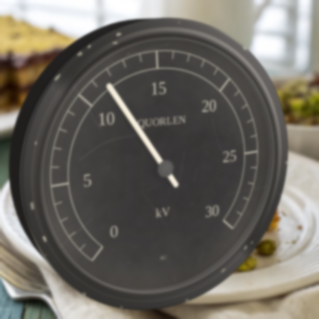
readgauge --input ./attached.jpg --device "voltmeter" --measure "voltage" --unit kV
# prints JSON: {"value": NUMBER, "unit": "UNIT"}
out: {"value": 11.5, "unit": "kV"}
